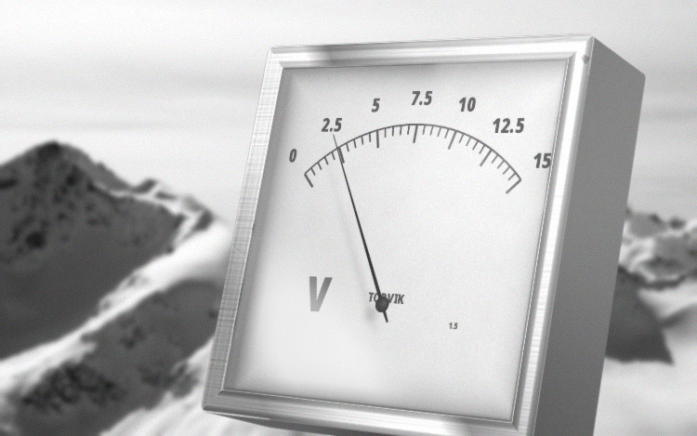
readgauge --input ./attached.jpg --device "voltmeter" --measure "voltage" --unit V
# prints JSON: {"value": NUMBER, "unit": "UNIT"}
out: {"value": 2.5, "unit": "V"}
